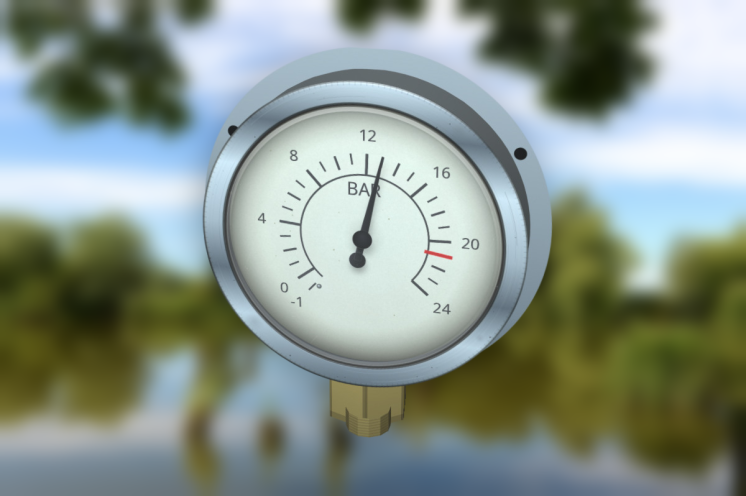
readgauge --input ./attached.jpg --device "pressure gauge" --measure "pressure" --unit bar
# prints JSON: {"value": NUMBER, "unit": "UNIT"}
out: {"value": 13, "unit": "bar"}
